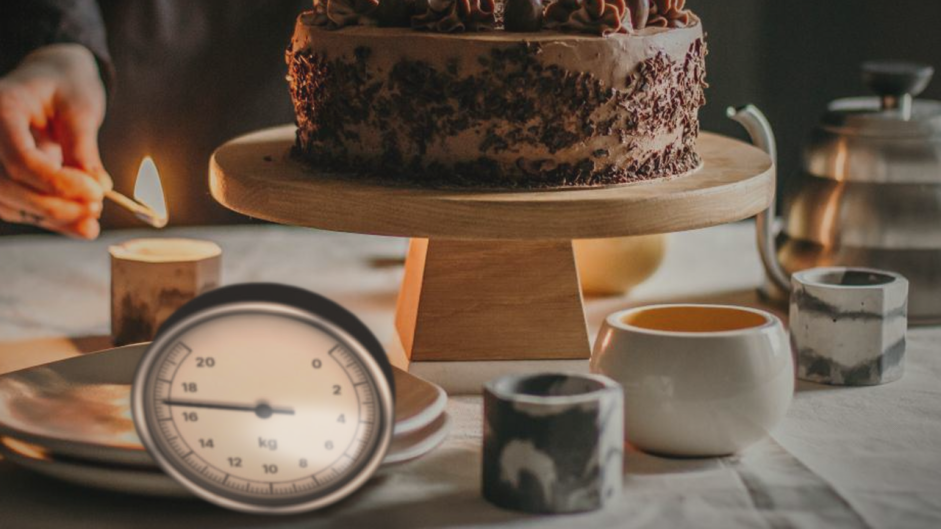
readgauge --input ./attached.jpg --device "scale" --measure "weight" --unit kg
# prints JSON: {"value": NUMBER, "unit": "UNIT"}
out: {"value": 17, "unit": "kg"}
